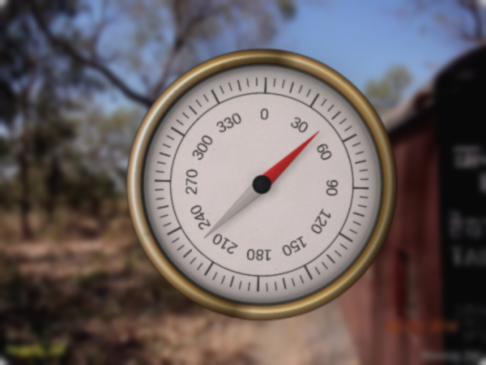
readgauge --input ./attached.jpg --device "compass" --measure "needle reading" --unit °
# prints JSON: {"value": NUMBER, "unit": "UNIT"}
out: {"value": 45, "unit": "°"}
